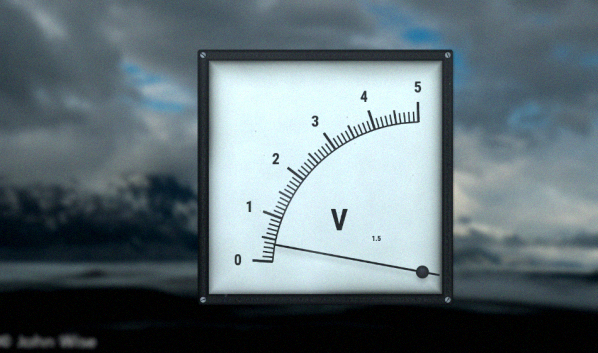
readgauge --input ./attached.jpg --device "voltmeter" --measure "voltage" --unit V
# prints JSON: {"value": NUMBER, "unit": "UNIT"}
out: {"value": 0.4, "unit": "V"}
